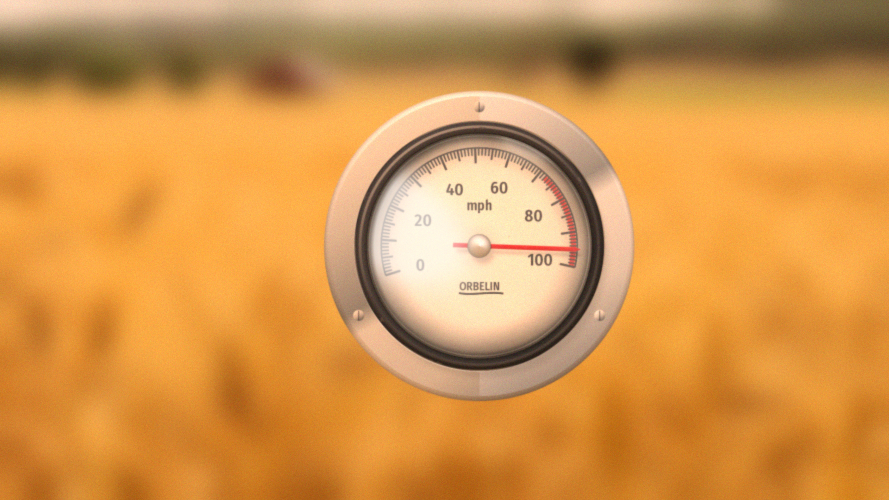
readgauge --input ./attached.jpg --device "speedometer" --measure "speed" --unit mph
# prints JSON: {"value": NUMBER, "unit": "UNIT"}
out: {"value": 95, "unit": "mph"}
